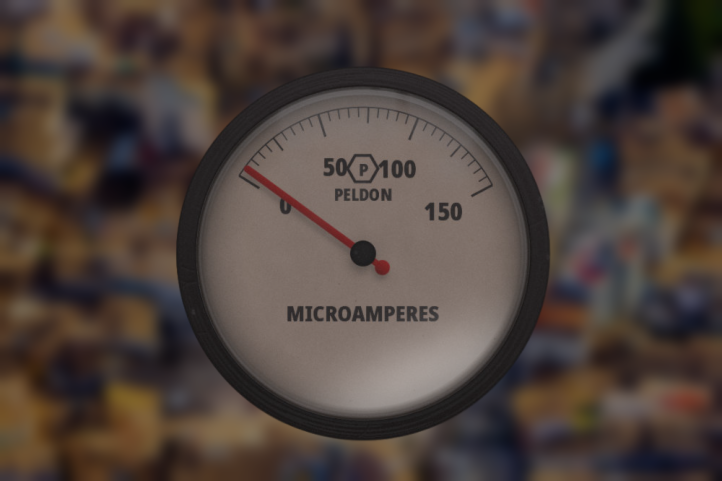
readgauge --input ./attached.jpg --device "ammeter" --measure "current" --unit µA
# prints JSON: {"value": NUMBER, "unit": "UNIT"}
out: {"value": 5, "unit": "µA"}
